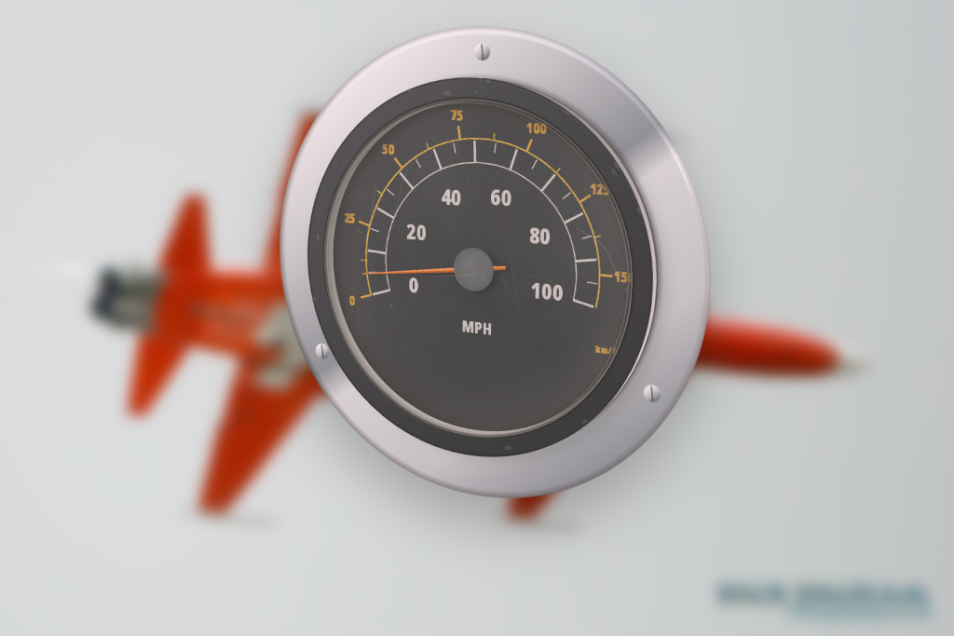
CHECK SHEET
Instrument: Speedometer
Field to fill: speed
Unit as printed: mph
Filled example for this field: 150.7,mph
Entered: 5,mph
